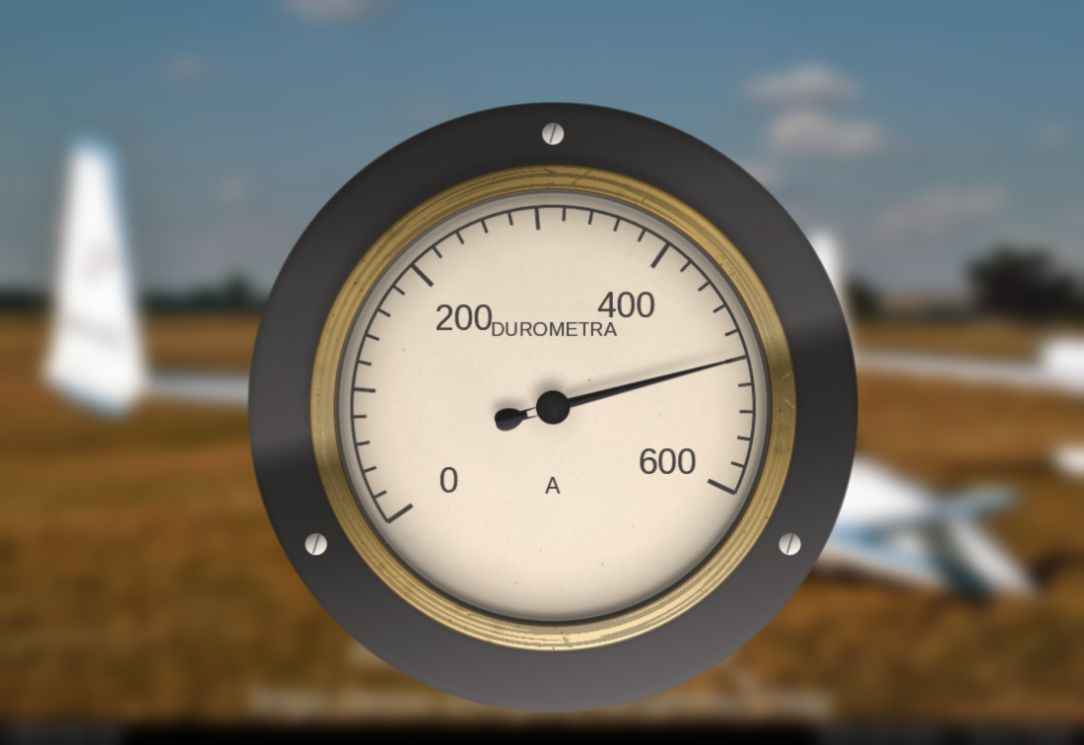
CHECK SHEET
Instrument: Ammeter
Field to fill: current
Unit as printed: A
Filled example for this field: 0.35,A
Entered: 500,A
